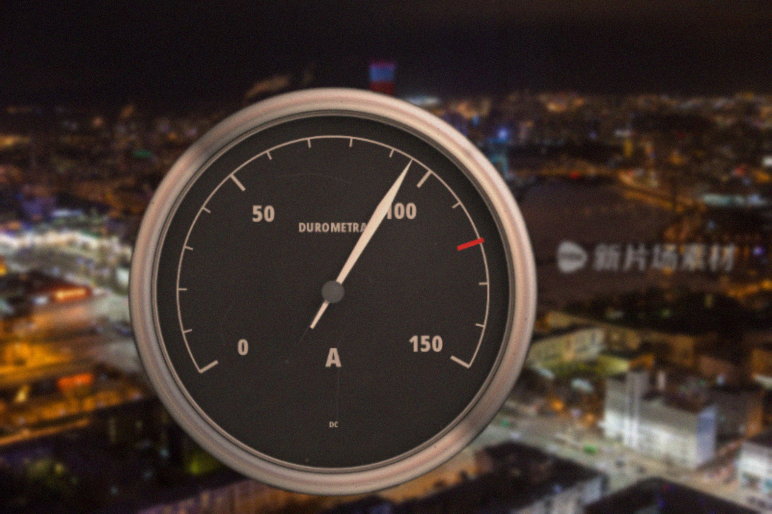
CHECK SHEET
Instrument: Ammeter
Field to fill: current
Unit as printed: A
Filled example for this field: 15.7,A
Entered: 95,A
